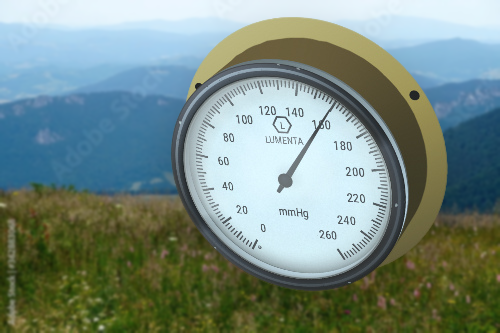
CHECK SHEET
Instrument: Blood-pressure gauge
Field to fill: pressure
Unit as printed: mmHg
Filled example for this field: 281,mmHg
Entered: 160,mmHg
